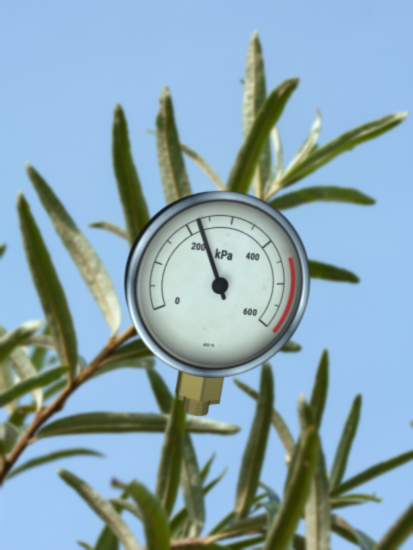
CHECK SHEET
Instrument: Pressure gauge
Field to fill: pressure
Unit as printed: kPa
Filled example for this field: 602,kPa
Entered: 225,kPa
